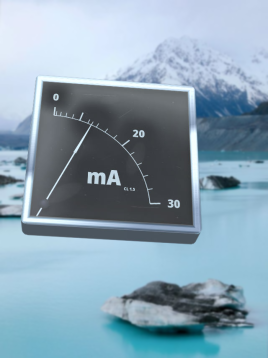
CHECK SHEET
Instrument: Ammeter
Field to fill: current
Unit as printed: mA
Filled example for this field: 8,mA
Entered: 13,mA
